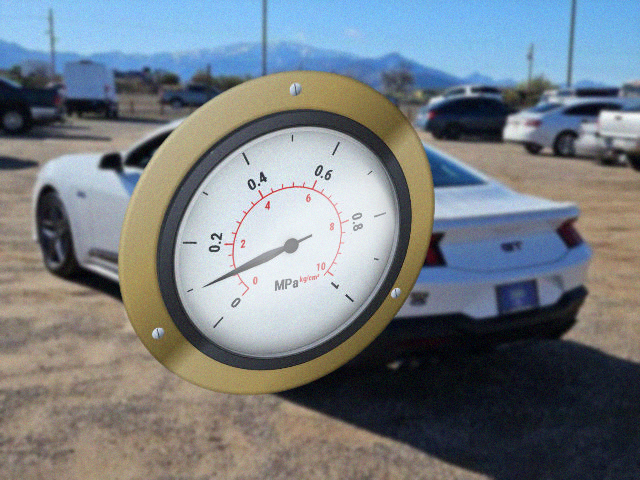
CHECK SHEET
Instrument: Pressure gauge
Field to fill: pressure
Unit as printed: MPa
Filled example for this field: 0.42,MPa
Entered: 0.1,MPa
